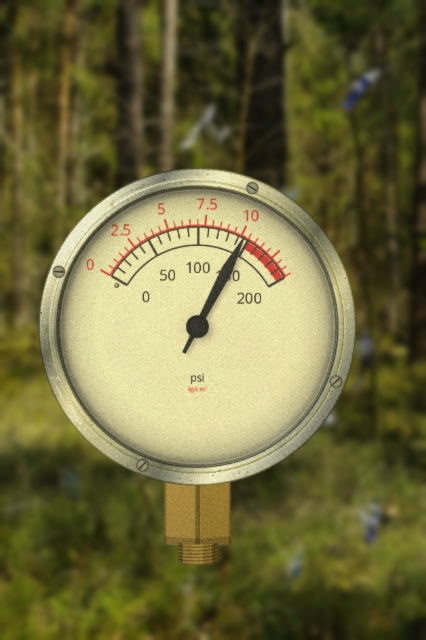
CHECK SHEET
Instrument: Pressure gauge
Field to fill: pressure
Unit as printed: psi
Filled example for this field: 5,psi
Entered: 145,psi
